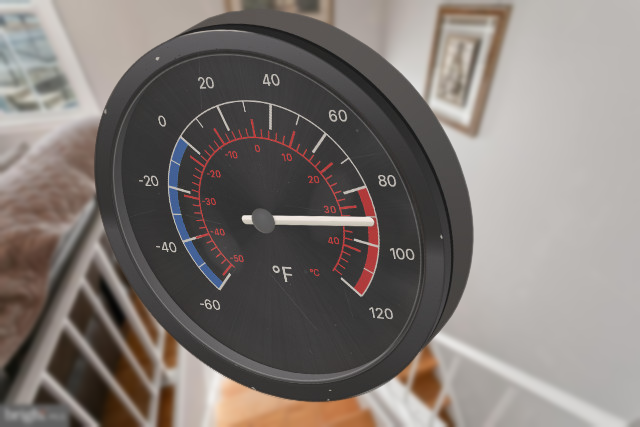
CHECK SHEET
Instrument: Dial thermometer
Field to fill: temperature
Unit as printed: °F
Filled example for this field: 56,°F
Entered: 90,°F
